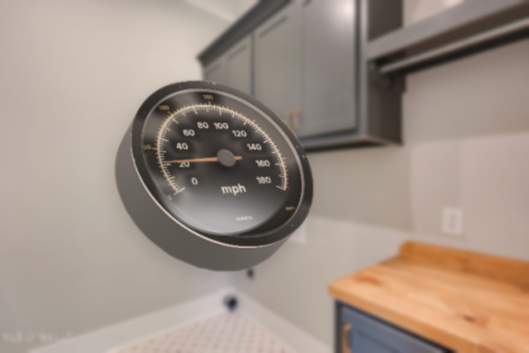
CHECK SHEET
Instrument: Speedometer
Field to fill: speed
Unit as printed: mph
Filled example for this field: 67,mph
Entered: 20,mph
